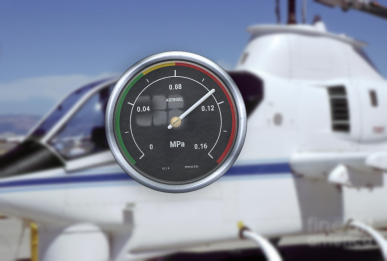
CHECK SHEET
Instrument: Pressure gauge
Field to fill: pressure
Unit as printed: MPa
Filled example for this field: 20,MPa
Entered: 0.11,MPa
